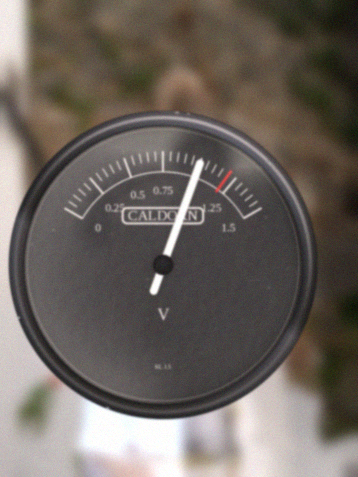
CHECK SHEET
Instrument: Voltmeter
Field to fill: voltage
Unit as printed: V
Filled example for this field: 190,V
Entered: 1,V
